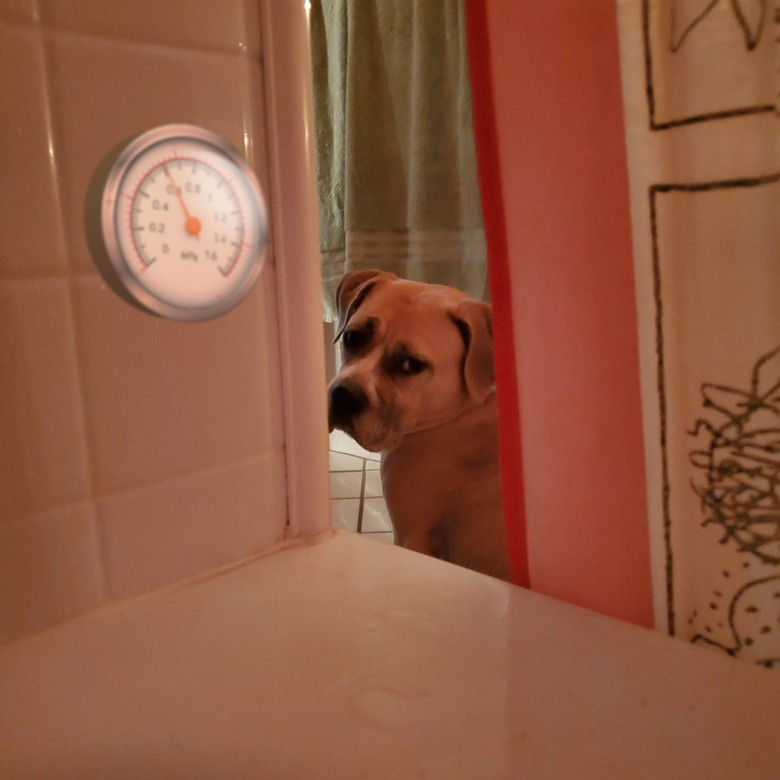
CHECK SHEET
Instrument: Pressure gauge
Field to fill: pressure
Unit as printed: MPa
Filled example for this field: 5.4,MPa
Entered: 0.6,MPa
